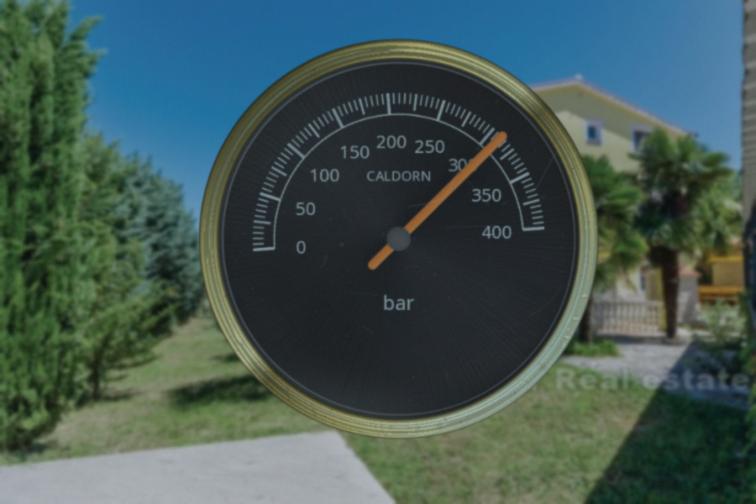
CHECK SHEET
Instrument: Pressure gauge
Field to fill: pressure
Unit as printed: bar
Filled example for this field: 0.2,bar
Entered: 310,bar
